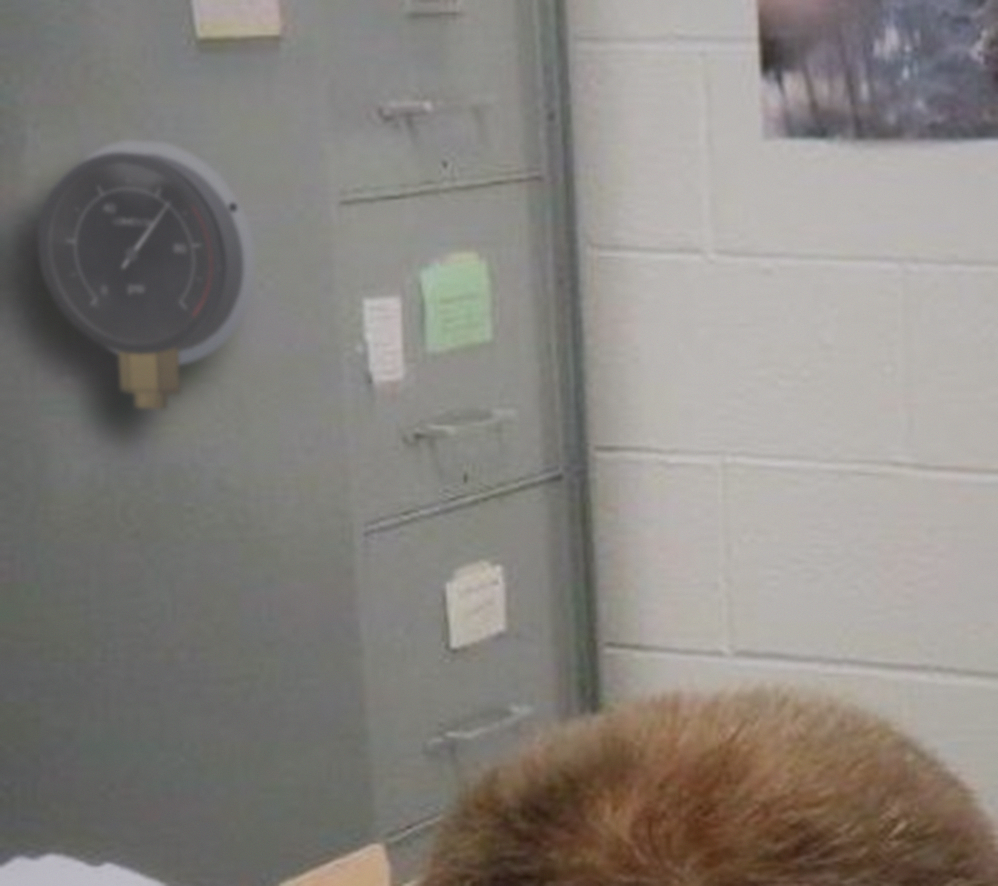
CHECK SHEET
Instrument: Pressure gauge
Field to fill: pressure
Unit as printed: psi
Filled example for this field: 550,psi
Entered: 65,psi
